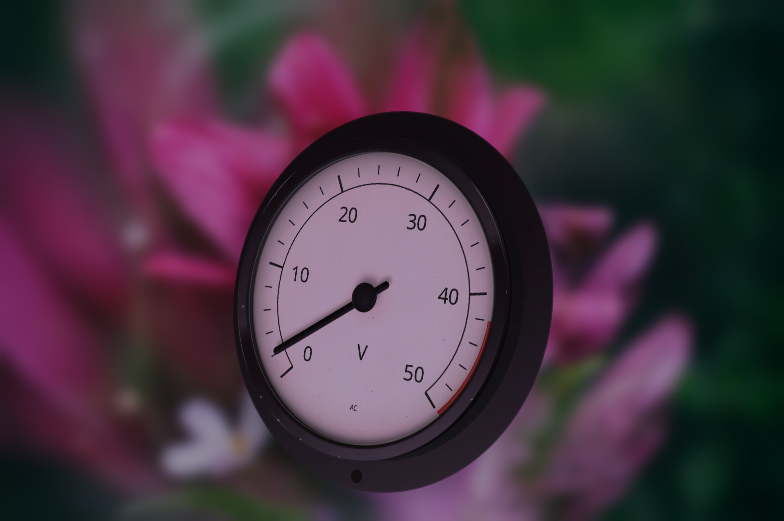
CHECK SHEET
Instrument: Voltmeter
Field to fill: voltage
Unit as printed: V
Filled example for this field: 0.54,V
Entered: 2,V
